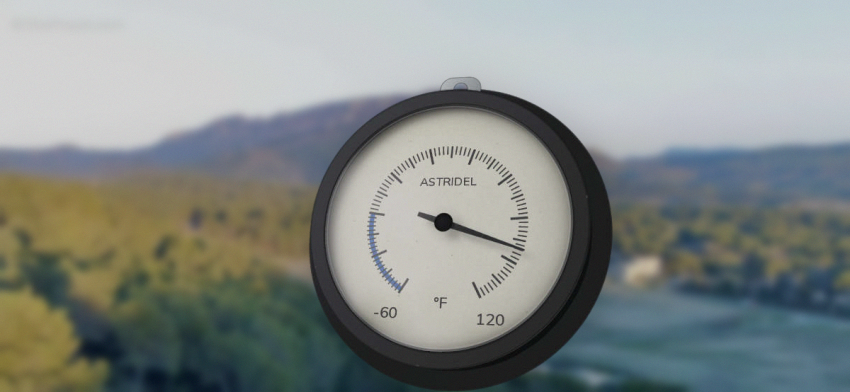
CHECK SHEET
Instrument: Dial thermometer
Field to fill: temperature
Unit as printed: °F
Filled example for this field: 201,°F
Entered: 94,°F
